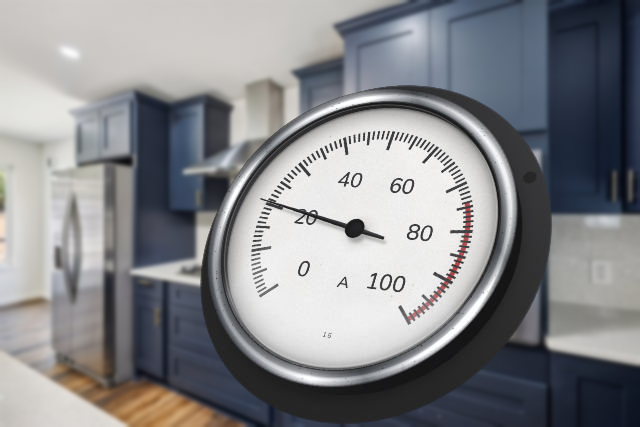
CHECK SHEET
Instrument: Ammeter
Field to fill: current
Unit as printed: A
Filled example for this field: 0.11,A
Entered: 20,A
